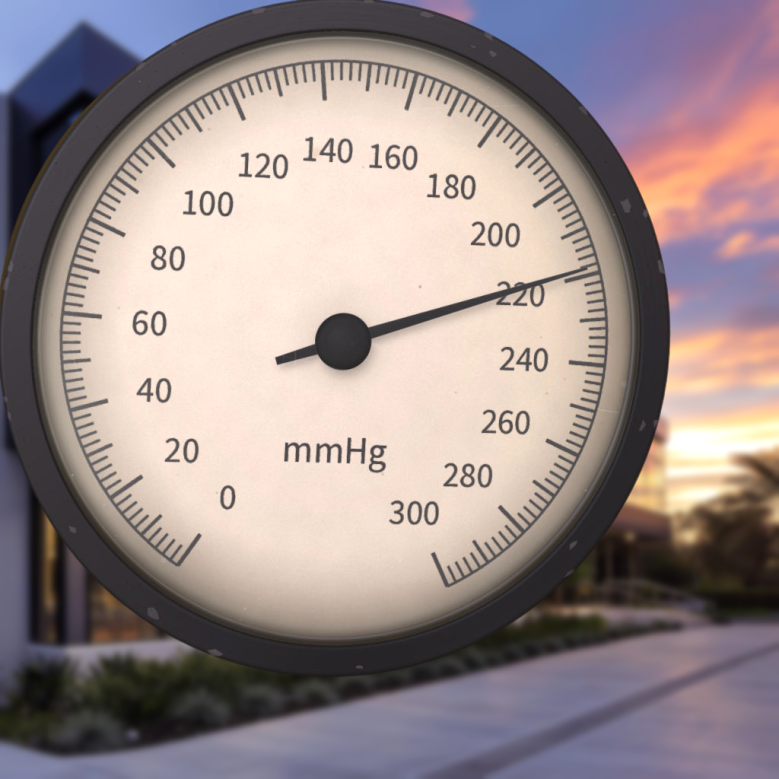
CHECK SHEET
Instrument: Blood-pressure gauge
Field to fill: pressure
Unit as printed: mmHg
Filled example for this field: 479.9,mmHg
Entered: 218,mmHg
